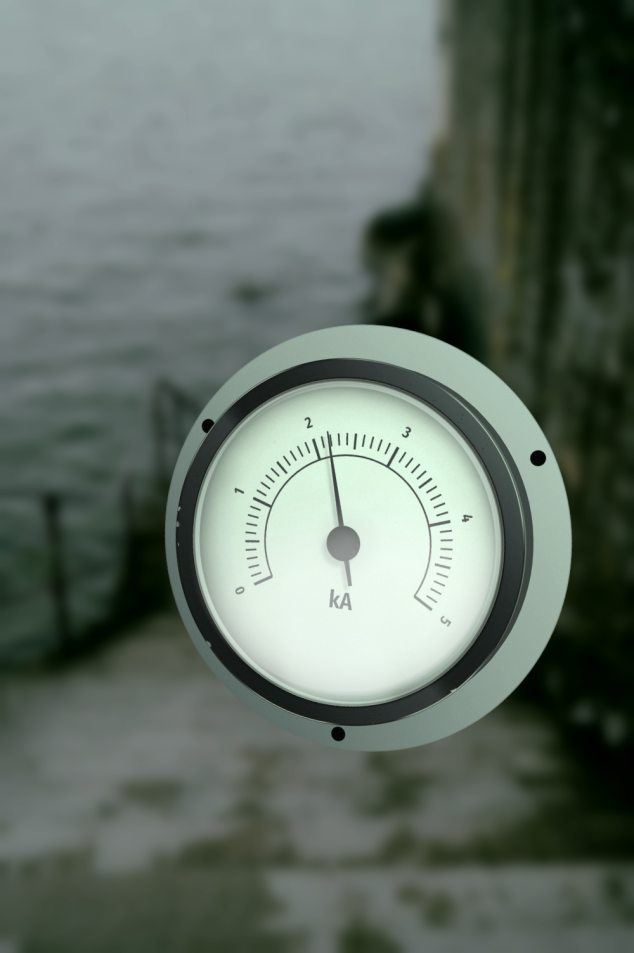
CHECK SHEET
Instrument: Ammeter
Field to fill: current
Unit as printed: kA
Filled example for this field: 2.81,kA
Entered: 2.2,kA
